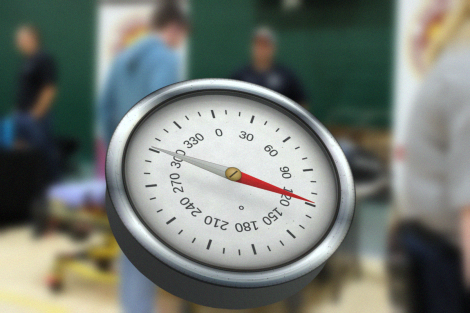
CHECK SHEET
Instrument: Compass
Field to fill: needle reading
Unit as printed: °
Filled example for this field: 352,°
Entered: 120,°
